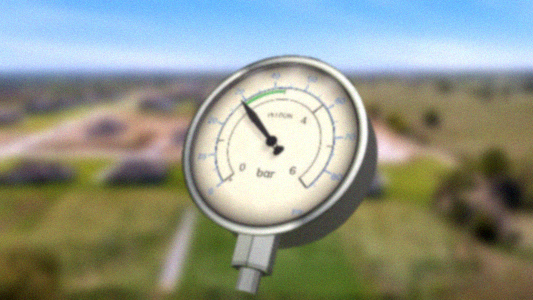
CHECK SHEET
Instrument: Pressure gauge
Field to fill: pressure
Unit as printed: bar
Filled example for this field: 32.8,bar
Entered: 2,bar
